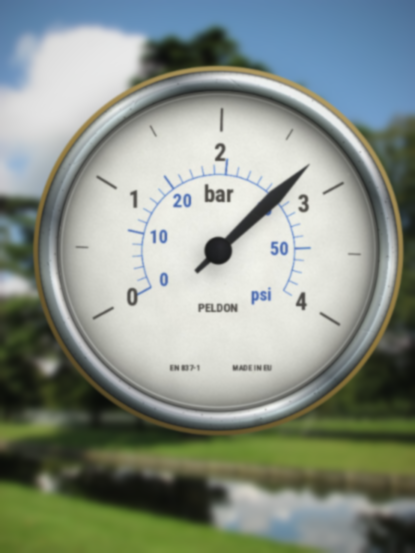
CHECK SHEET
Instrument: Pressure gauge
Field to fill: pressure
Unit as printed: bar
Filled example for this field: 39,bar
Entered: 2.75,bar
